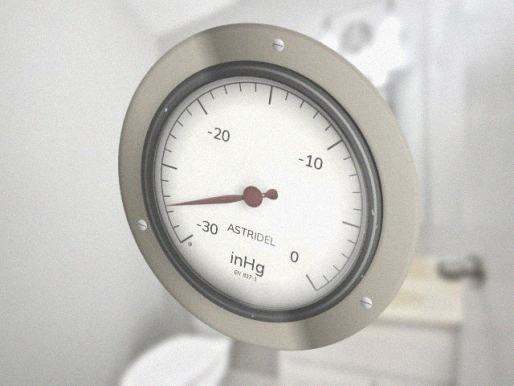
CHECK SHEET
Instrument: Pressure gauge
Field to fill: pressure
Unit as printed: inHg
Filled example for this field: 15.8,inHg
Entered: -27.5,inHg
